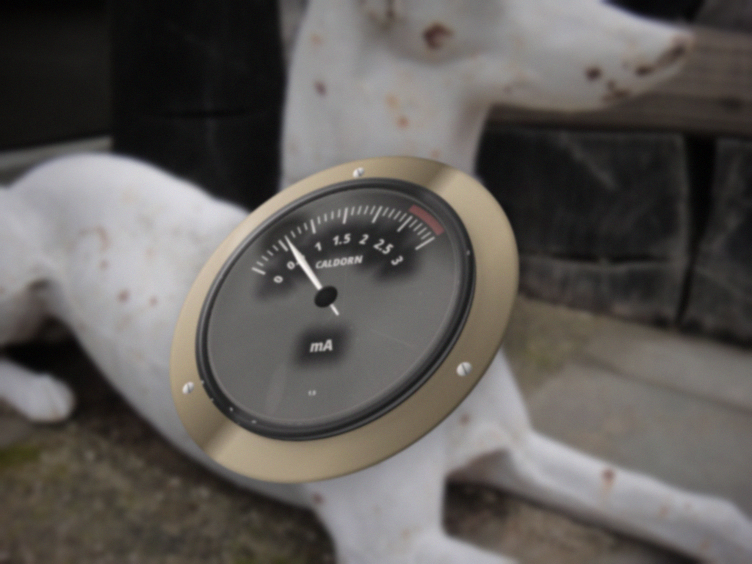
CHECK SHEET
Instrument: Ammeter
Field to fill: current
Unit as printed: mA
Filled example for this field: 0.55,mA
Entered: 0.6,mA
